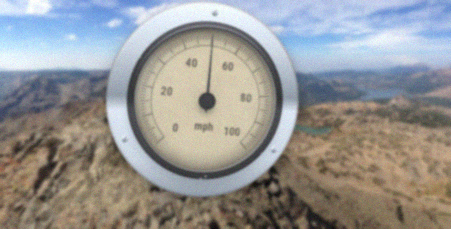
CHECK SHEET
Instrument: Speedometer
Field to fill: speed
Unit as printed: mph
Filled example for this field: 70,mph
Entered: 50,mph
